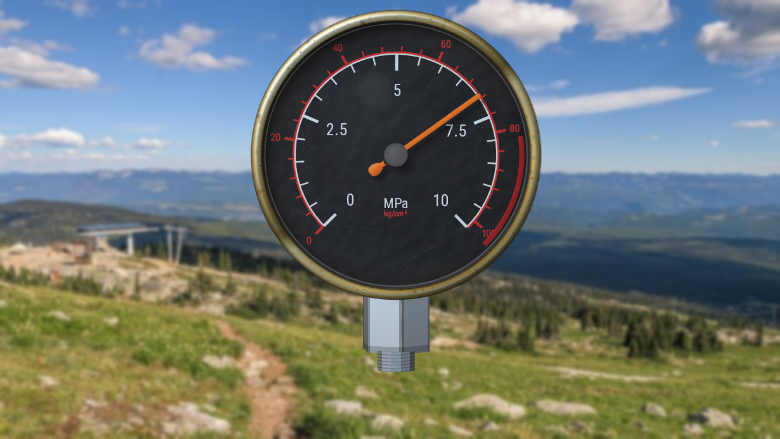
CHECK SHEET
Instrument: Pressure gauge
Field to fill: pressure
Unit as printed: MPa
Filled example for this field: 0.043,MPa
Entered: 7,MPa
